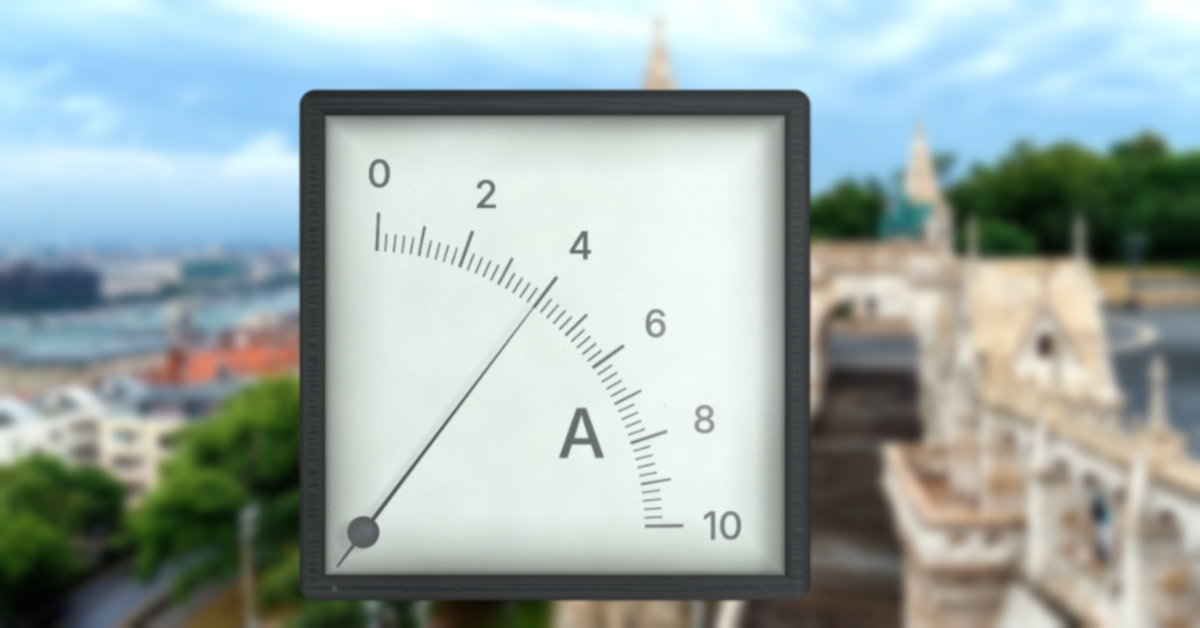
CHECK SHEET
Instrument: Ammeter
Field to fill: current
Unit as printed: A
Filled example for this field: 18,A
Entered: 4,A
